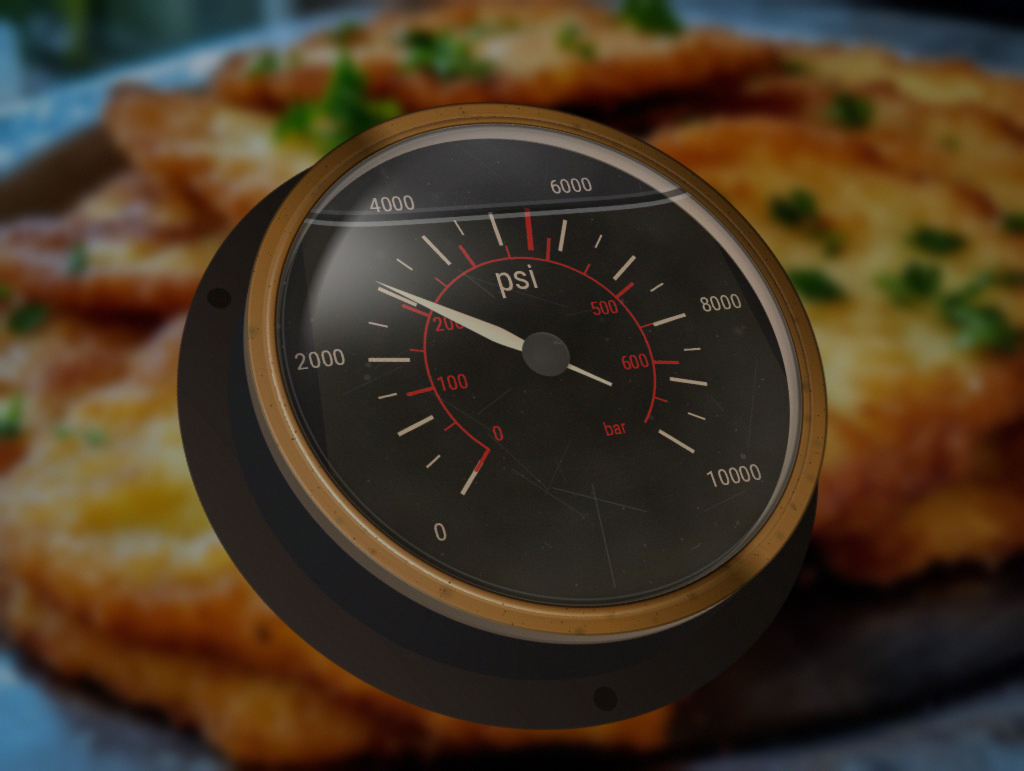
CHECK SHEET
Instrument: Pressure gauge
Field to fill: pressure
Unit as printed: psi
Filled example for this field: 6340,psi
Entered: 3000,psi
